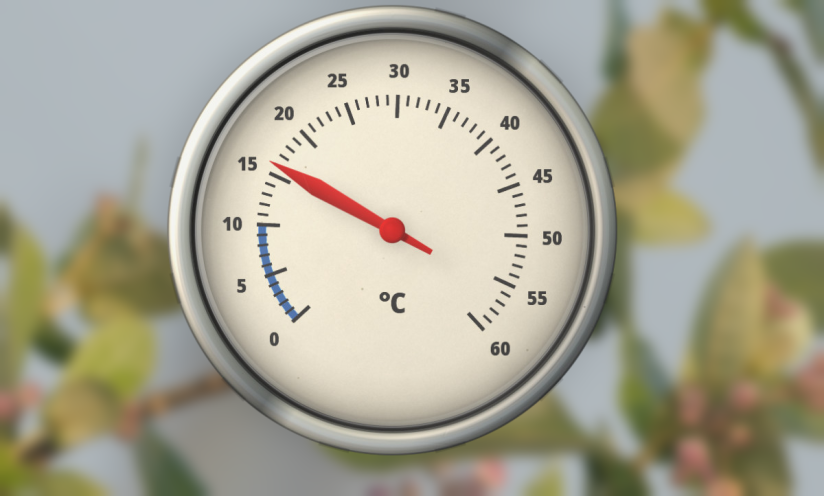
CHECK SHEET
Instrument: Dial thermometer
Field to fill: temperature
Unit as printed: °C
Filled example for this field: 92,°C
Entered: 16,°C
